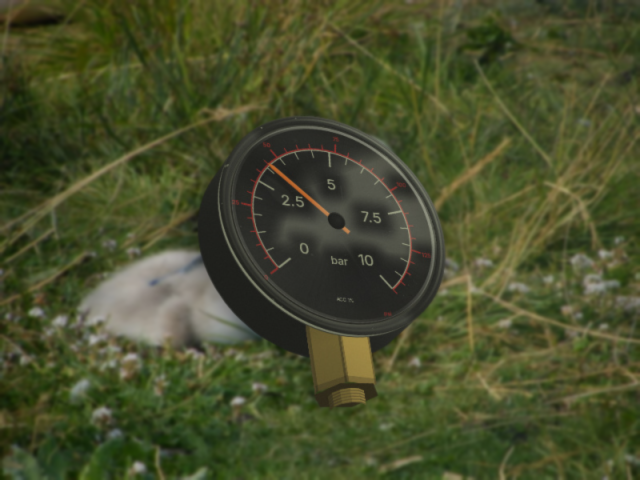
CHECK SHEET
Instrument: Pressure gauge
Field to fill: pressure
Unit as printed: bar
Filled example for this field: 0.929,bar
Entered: 3,bar
